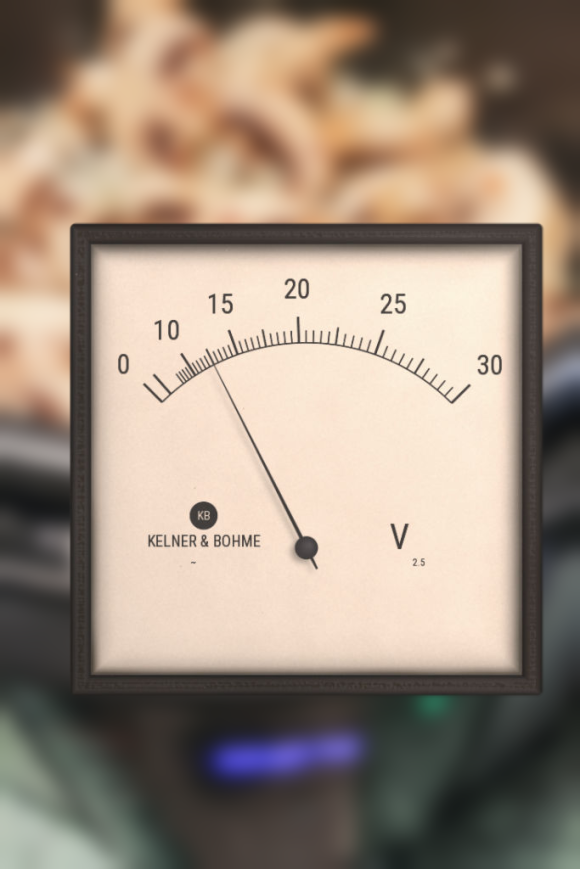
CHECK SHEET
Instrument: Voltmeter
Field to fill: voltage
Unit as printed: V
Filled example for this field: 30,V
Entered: 12.5,V
